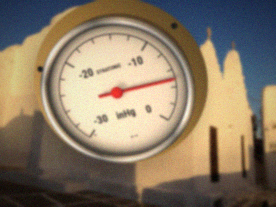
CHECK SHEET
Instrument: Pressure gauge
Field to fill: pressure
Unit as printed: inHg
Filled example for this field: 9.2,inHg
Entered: -5,inHg
